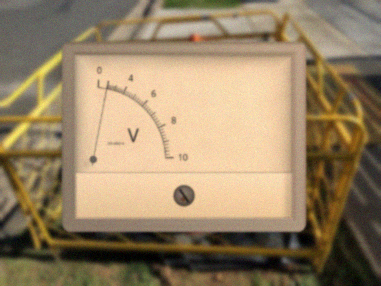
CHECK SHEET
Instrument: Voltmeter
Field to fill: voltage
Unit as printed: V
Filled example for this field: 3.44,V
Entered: 2,V
